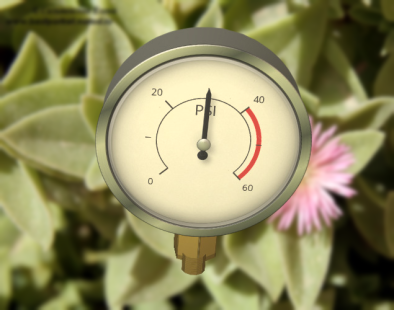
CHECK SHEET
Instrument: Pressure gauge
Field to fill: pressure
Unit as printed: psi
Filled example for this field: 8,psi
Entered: 30,psi
